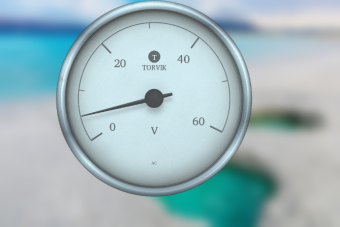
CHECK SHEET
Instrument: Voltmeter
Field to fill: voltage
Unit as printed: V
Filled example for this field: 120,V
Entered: 5,V
